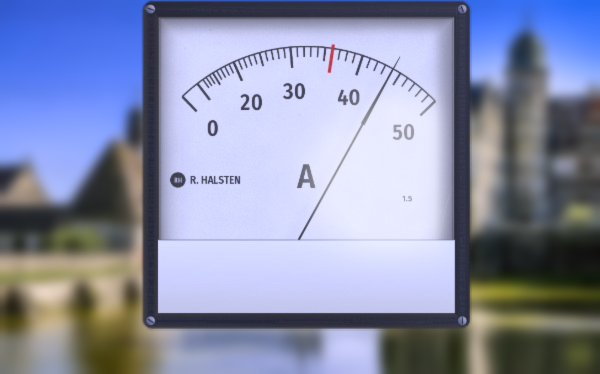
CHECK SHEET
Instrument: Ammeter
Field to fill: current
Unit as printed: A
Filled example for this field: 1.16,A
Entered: 44,A
